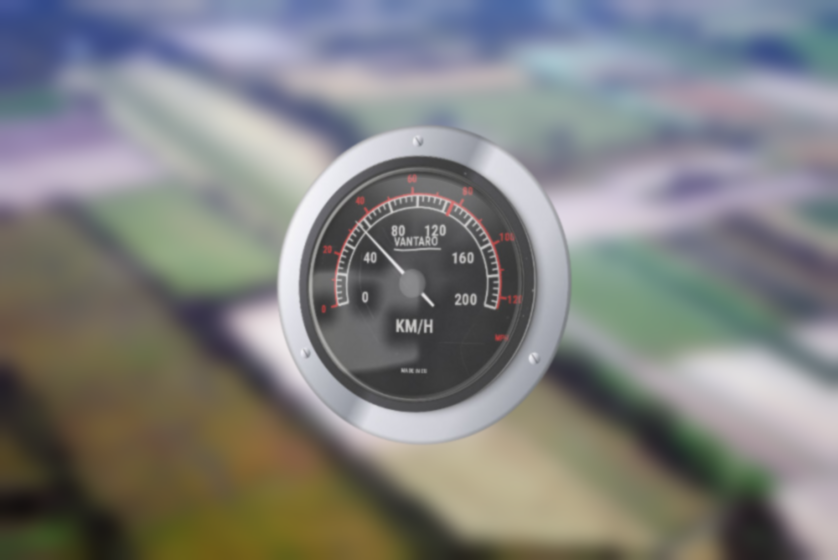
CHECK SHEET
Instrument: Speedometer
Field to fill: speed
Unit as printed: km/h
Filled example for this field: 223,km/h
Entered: 56,km/h
